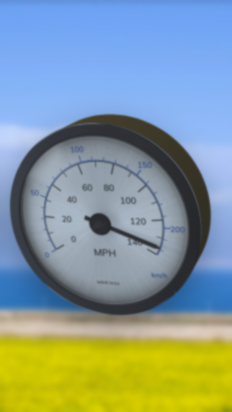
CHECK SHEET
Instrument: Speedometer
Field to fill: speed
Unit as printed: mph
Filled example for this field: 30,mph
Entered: 135,mph
